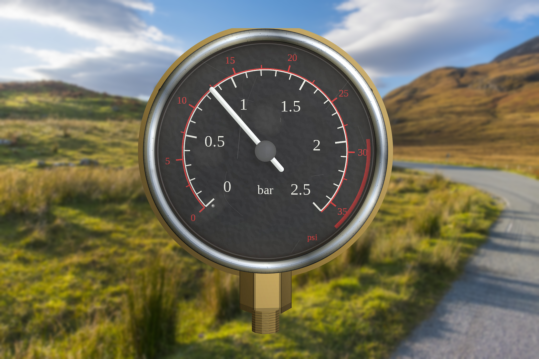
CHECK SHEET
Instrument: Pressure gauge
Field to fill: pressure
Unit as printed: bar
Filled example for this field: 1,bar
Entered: 0.85,bar
